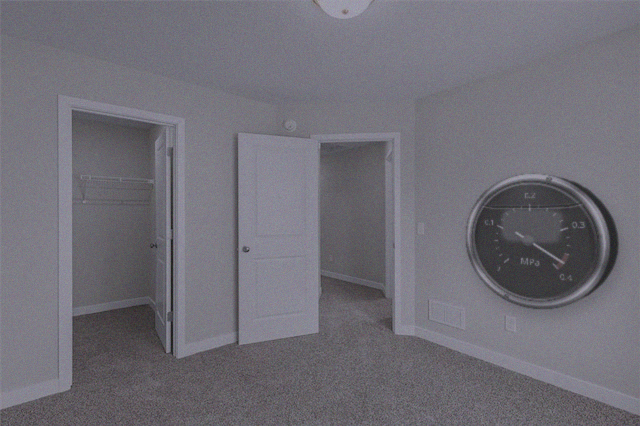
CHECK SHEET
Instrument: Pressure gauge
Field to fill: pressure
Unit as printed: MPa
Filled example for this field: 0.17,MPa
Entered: 0.38,MPa
